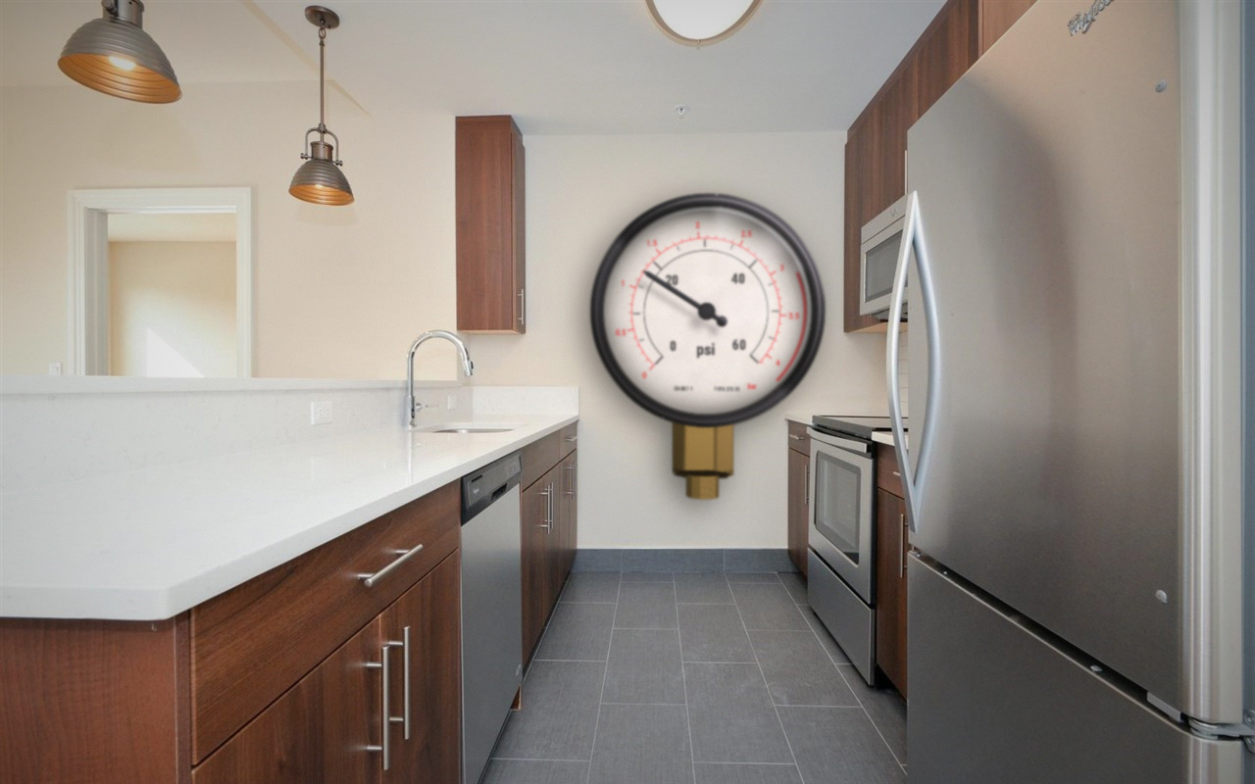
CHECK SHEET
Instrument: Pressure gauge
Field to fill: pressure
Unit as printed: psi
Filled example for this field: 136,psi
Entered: 17.5,psi
